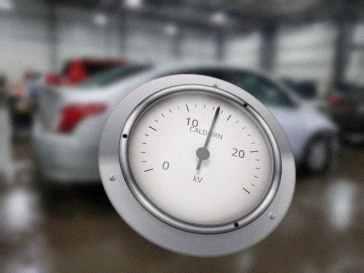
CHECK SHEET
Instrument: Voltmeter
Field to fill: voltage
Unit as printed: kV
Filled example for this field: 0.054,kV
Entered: 13.5,kV
